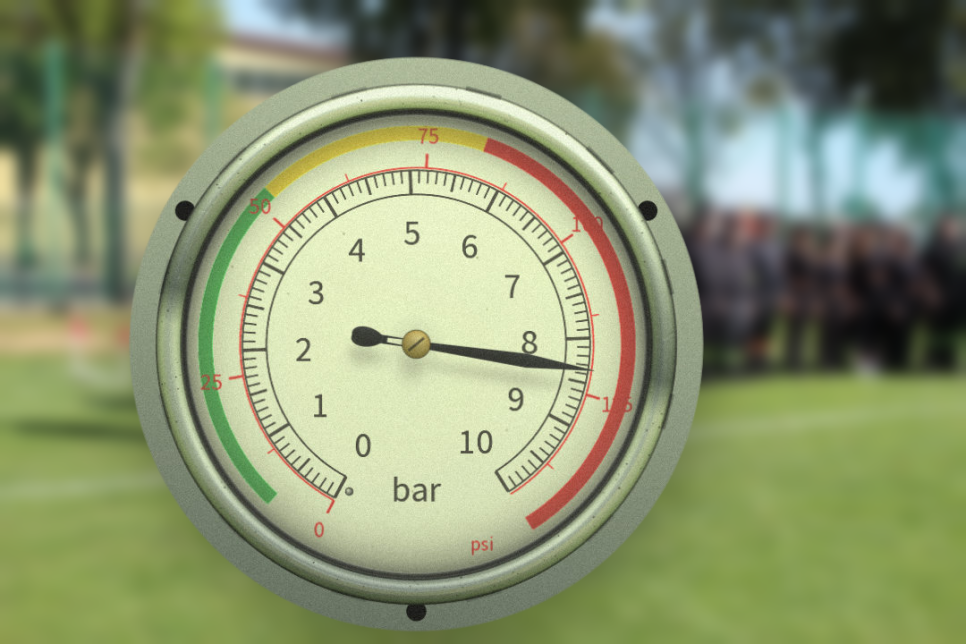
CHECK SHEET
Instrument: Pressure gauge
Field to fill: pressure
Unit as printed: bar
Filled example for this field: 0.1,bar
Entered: 8.35,bar
